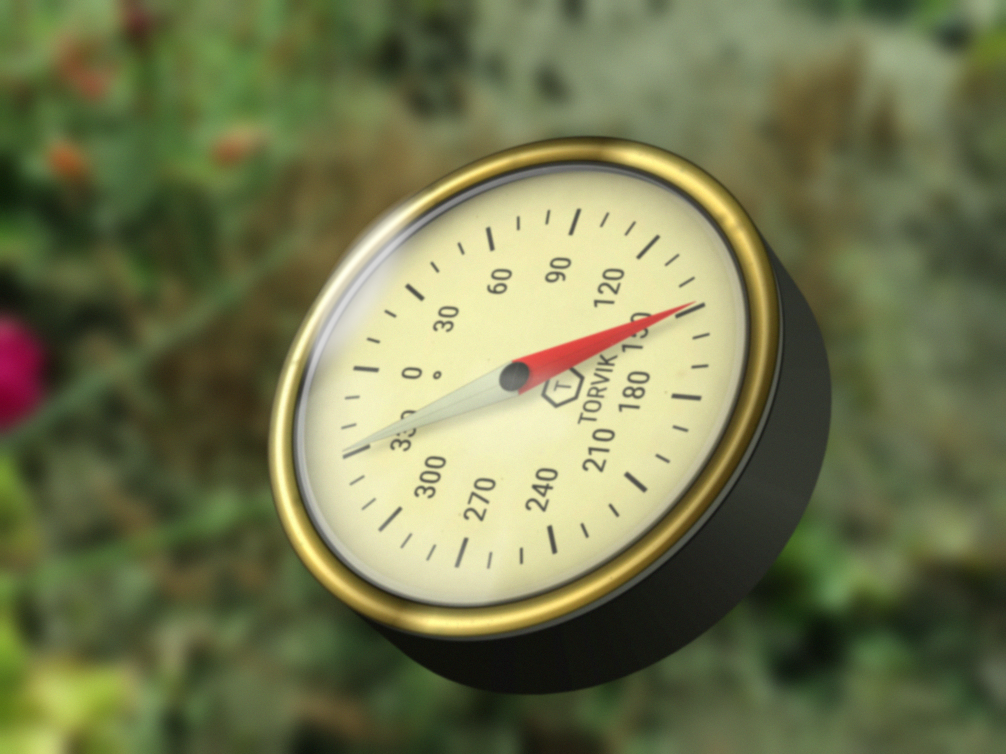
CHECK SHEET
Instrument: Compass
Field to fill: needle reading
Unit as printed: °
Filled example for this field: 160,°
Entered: 150,°
